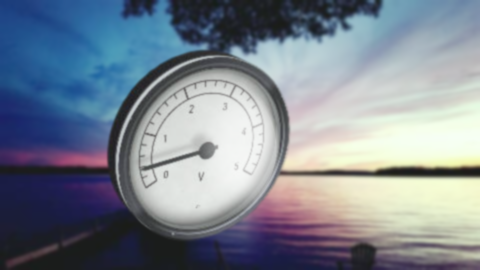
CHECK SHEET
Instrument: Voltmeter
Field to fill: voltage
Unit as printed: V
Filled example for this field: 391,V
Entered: 0.4,V
